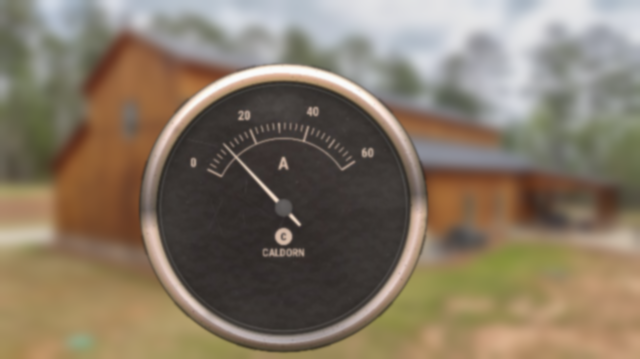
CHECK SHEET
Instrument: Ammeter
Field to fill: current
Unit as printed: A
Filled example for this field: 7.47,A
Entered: 10,A
